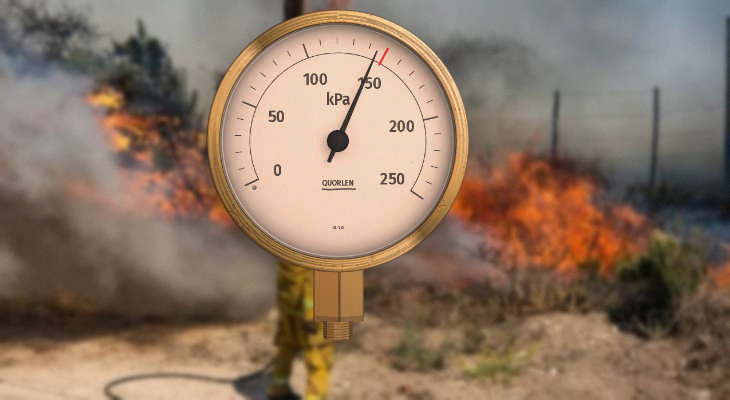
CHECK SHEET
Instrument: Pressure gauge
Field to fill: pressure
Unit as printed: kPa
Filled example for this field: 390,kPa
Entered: 145,kPa
